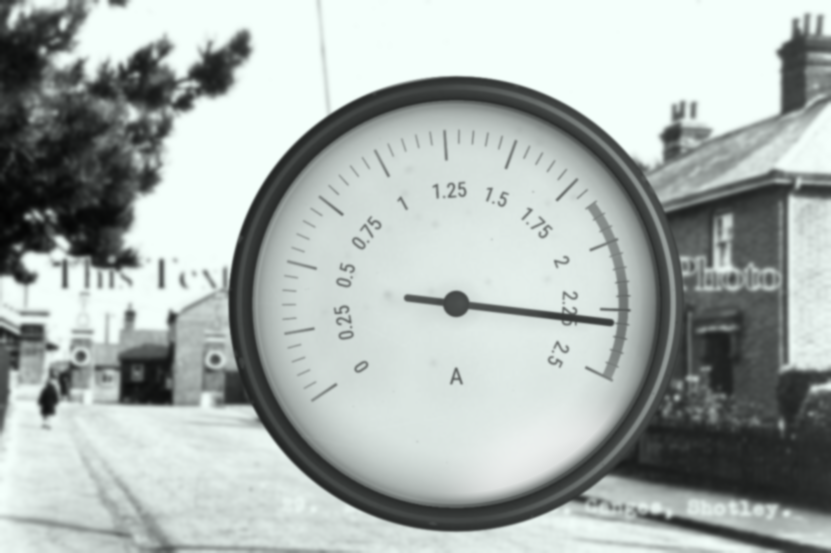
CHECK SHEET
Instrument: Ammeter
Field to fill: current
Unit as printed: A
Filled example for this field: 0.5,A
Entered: 2.3,A
